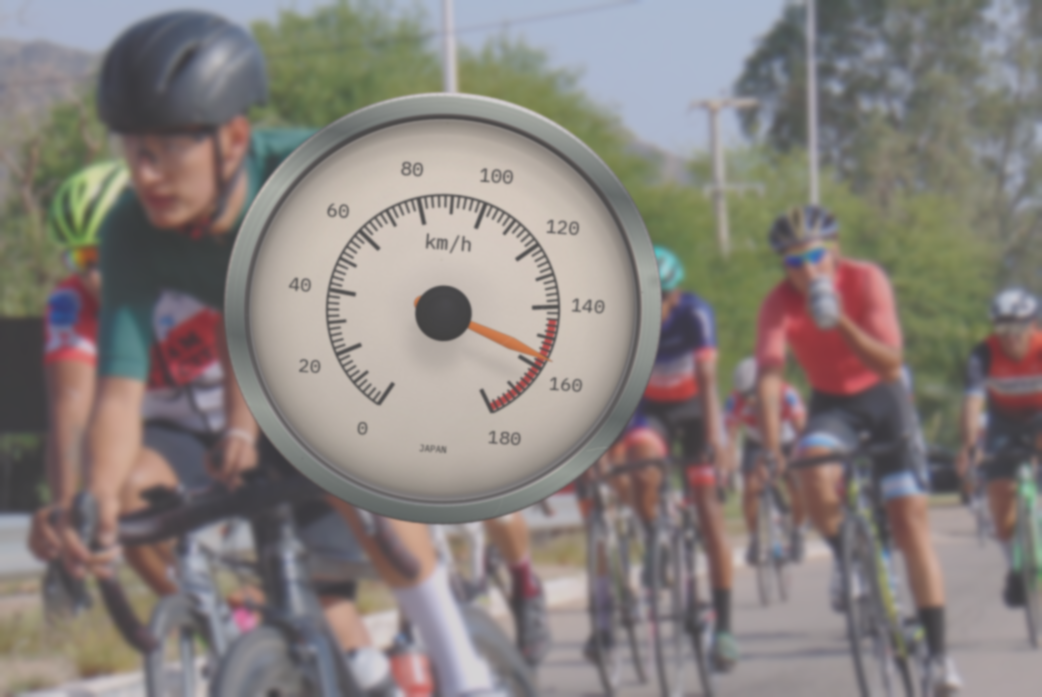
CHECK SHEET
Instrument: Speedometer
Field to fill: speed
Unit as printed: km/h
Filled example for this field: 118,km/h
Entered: 156,km/h
